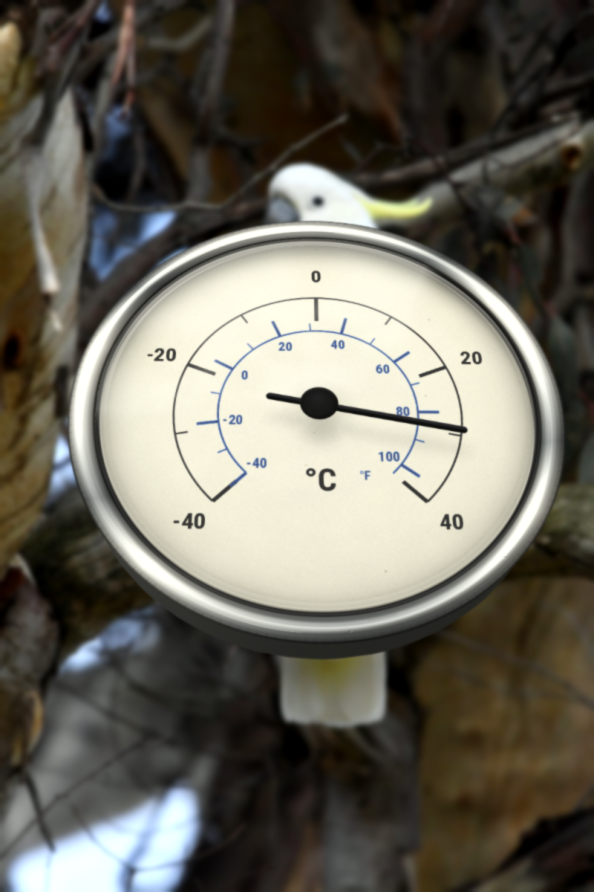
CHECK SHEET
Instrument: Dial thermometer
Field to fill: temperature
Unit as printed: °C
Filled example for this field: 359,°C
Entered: 30,°C
